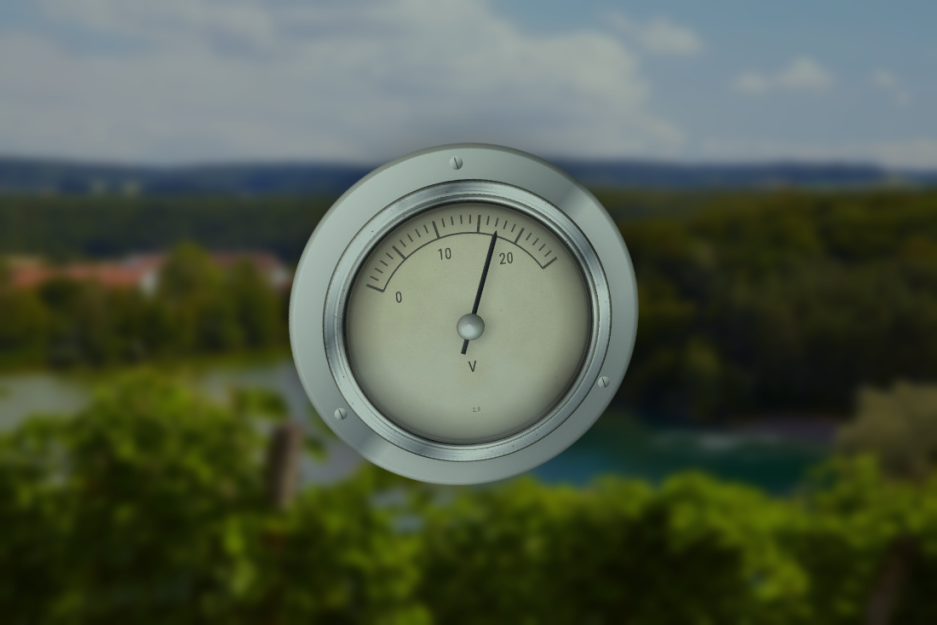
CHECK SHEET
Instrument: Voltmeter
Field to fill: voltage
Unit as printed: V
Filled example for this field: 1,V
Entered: 17,V
